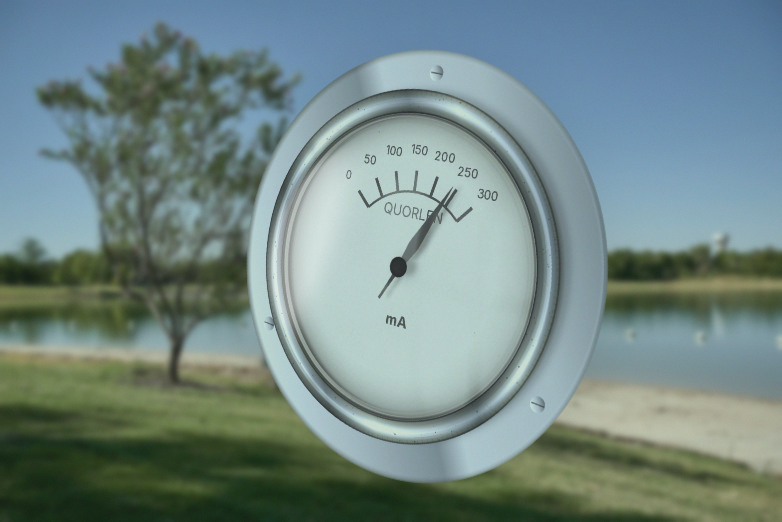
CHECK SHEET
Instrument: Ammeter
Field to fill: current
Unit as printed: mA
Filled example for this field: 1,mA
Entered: 250,mA
